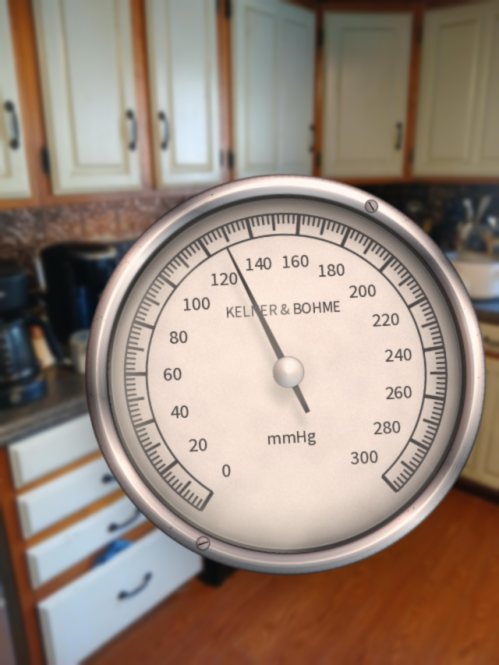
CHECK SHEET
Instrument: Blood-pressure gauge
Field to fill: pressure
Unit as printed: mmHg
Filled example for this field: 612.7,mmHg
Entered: 128,mmHg
